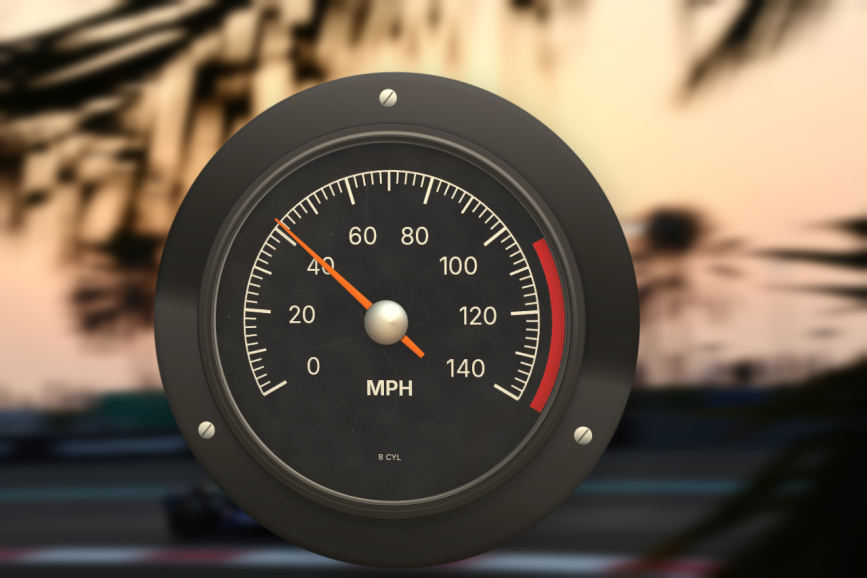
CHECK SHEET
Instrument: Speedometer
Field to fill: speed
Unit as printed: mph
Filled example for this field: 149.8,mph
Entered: 42,mph
